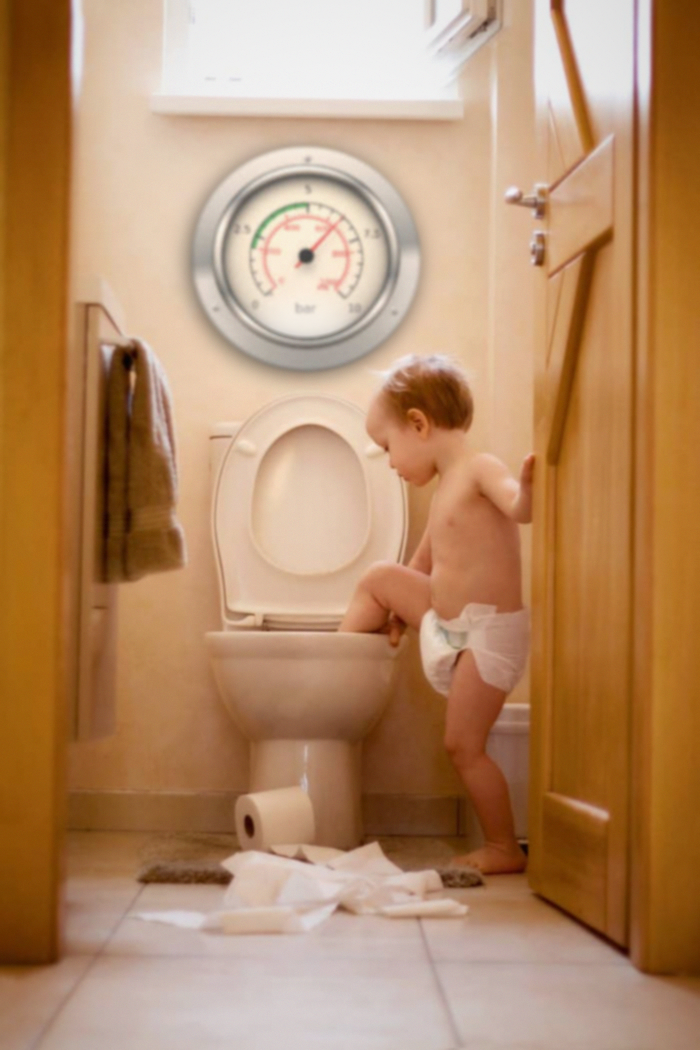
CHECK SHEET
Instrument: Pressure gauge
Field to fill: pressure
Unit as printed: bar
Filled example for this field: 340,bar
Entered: 6.5,bar
